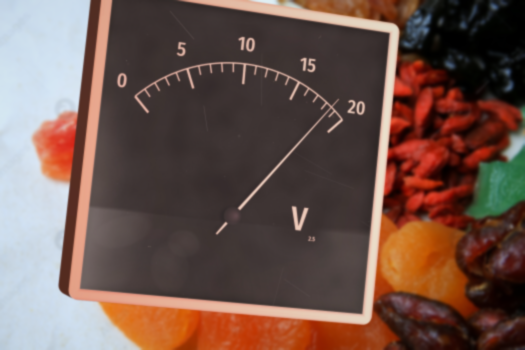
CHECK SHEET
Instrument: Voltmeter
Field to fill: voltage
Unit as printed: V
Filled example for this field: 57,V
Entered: 18.5,V
